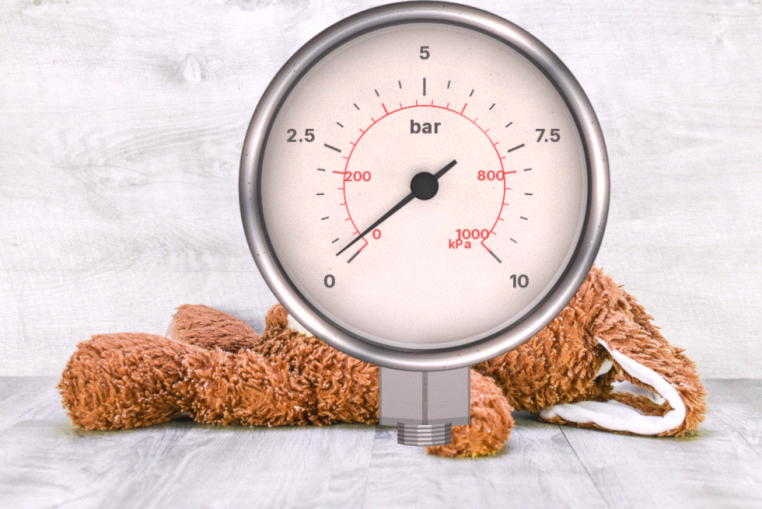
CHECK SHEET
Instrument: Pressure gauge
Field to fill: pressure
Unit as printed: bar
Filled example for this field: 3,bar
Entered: 0.25,bar
